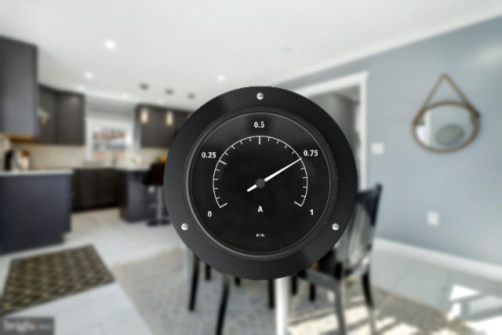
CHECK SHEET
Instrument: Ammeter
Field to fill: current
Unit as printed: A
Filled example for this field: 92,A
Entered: 0.75,A
